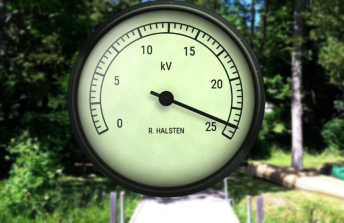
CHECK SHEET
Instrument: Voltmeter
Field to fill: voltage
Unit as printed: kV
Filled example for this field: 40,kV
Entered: 24,kV
